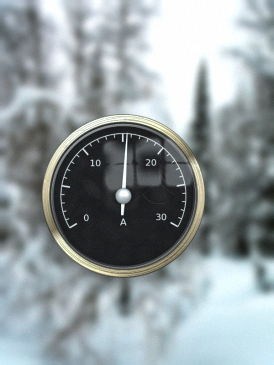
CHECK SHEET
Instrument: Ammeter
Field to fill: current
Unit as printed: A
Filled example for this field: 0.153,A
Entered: 15.5,A
